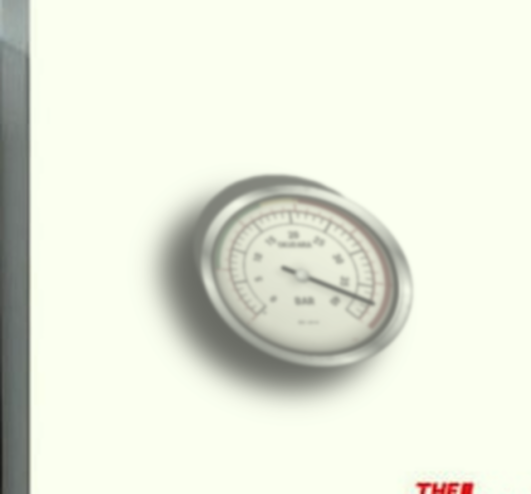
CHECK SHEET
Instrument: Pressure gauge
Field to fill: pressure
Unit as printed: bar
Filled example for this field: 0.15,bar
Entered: 37,bar
